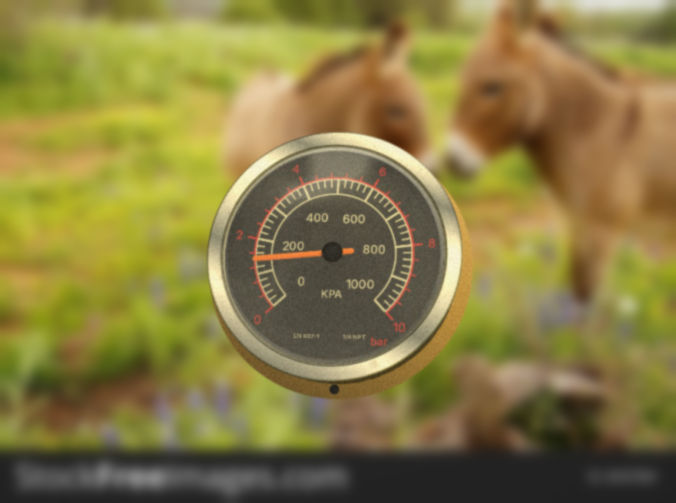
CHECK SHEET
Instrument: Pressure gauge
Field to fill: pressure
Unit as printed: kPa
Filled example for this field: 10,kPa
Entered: 140,kPa
